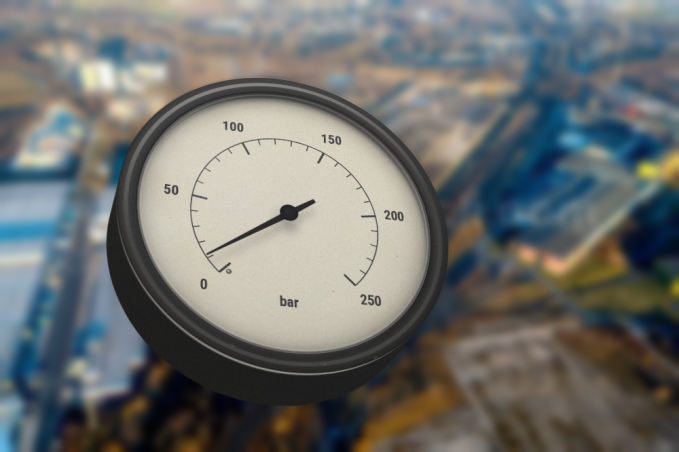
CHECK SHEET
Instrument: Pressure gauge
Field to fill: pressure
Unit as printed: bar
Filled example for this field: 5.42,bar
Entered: 10,bar
